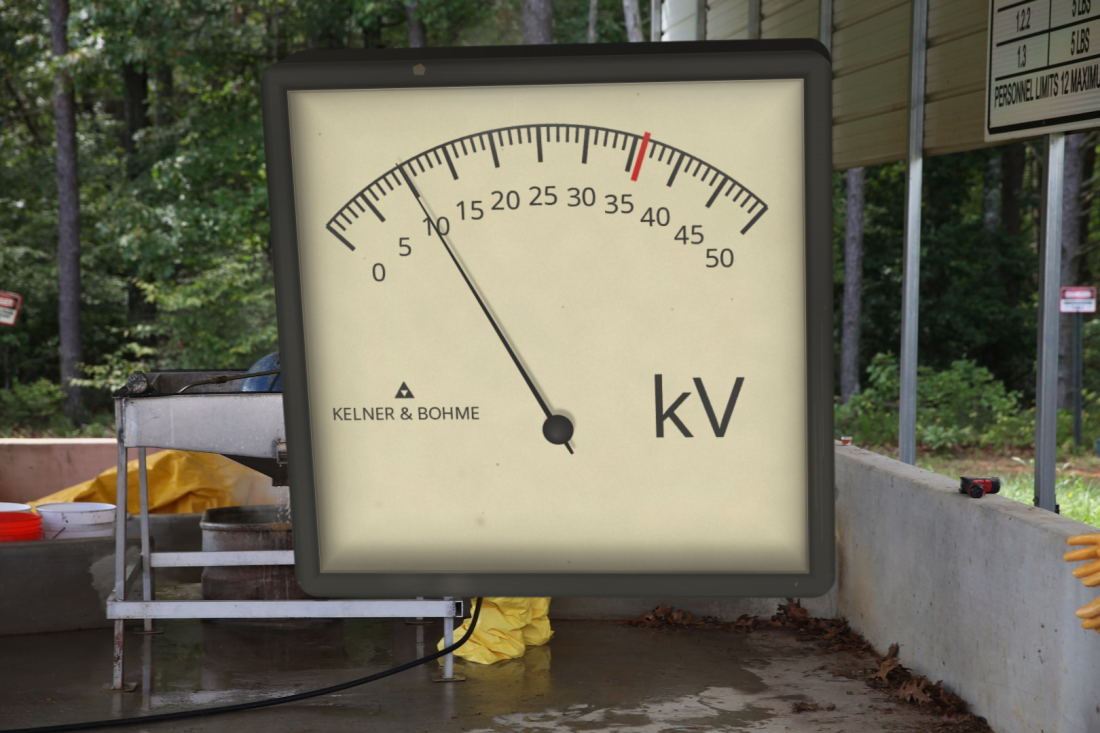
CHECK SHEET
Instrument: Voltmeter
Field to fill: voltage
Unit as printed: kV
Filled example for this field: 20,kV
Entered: 10,kV
